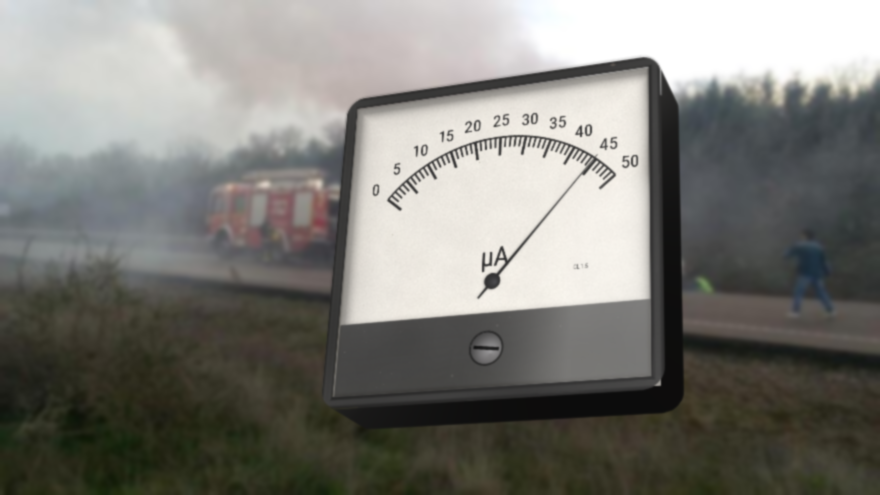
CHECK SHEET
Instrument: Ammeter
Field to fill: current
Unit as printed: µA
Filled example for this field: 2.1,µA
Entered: 45,µA
